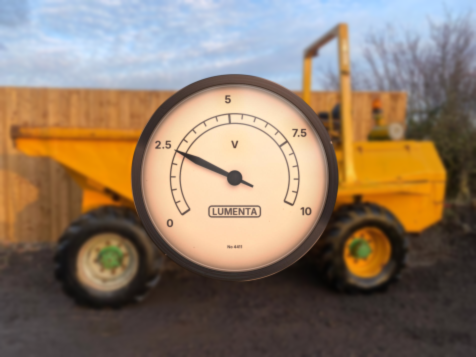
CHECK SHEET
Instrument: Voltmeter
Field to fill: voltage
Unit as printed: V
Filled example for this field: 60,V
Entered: 2.5,V
